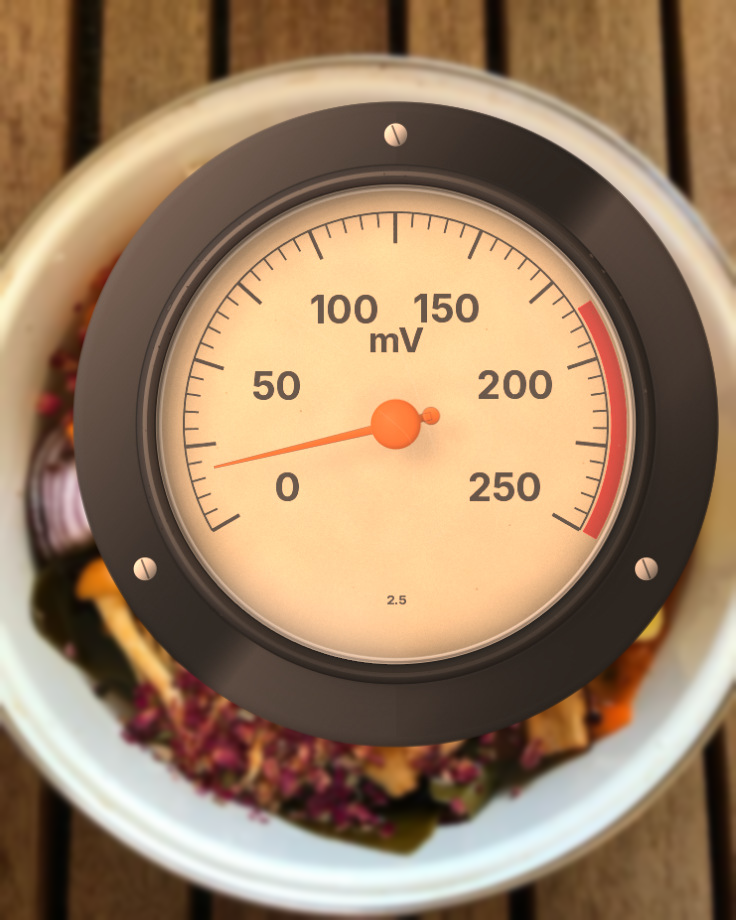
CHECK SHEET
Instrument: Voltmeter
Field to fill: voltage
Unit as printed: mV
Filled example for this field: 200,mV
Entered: 17.5,mV
